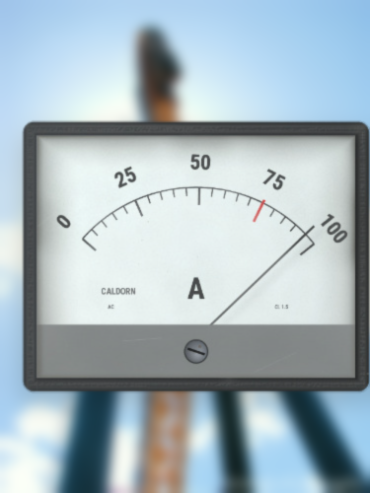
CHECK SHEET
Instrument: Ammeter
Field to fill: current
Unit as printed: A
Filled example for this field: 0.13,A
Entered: 95,A
